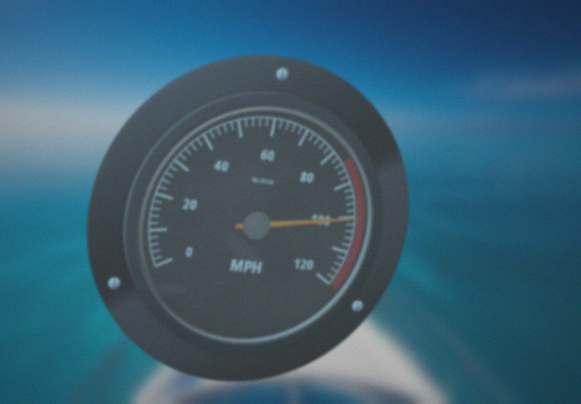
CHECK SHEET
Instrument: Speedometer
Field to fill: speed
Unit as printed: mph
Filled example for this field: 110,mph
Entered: 100,mph
